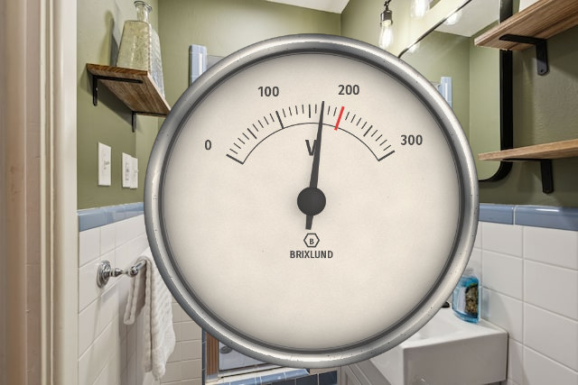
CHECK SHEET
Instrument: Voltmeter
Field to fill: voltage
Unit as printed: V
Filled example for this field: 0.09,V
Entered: 170,V
